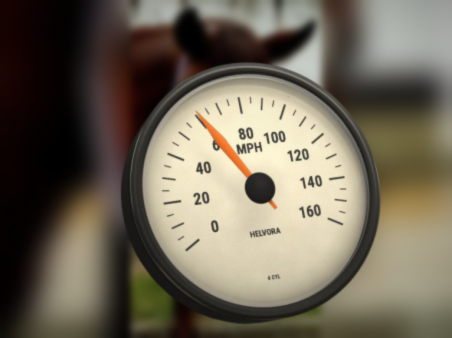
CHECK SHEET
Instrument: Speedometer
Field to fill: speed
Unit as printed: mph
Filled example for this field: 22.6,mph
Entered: 60,mph
